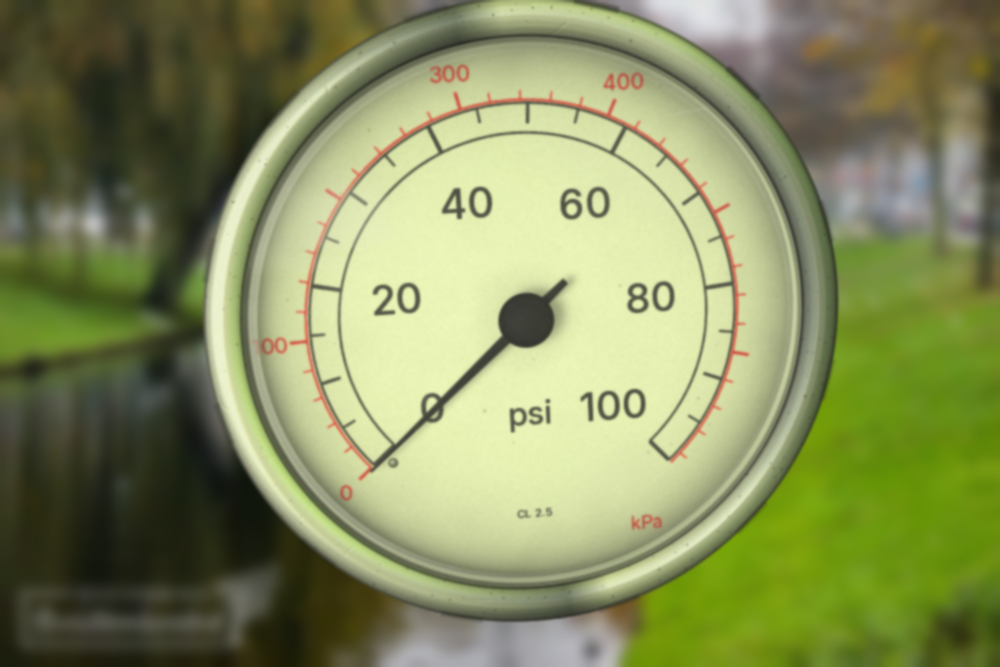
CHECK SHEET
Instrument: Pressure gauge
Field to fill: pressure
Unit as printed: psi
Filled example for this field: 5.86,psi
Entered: 0,psi
